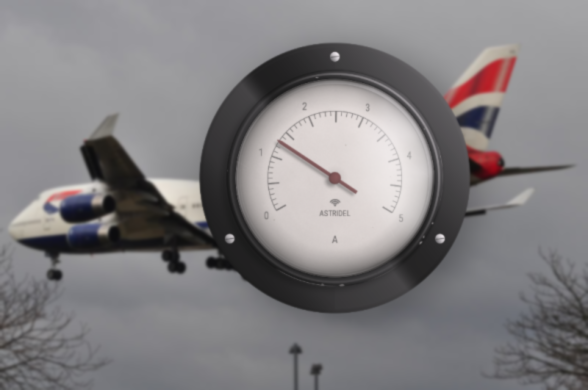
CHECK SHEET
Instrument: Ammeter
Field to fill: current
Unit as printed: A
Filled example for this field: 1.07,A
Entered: 1.3,A
